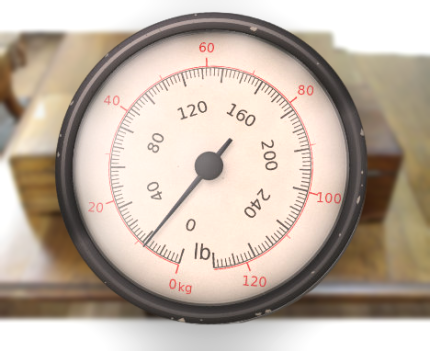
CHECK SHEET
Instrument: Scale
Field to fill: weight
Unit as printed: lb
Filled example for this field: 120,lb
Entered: 18,lb
